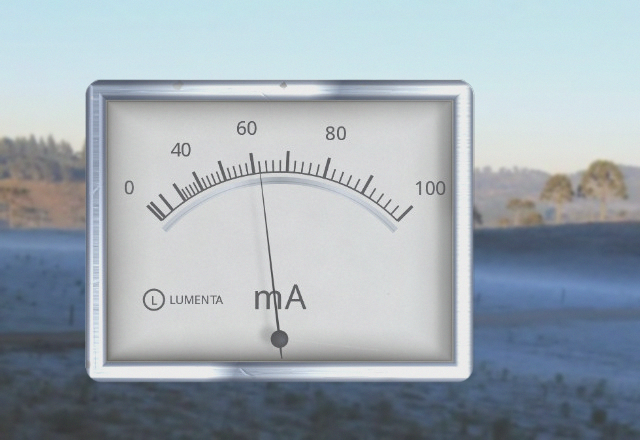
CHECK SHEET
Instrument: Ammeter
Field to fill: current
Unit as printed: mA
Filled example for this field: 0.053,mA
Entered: 62,mA
